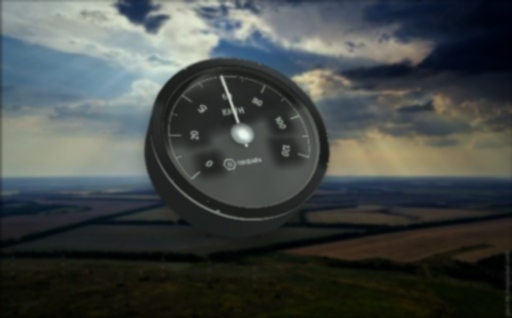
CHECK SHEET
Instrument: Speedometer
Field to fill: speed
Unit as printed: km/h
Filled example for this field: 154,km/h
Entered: 60,km/h
